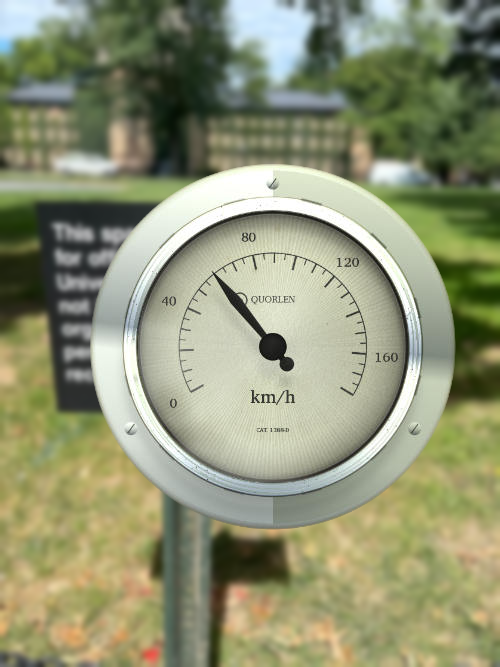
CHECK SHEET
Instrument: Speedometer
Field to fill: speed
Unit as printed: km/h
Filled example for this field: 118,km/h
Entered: 60,km/h
